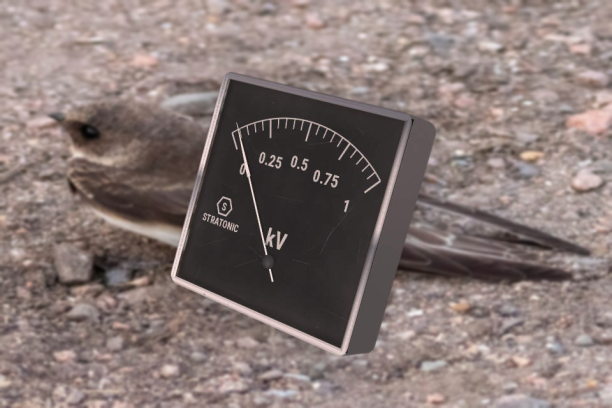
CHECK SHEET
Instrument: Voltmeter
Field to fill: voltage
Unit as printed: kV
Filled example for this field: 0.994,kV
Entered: 0.05,kV
